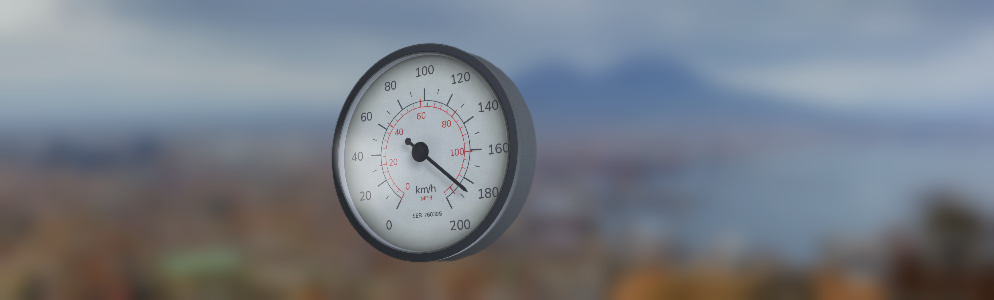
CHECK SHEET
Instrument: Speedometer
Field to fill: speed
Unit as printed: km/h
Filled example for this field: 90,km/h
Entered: 185,km/h
